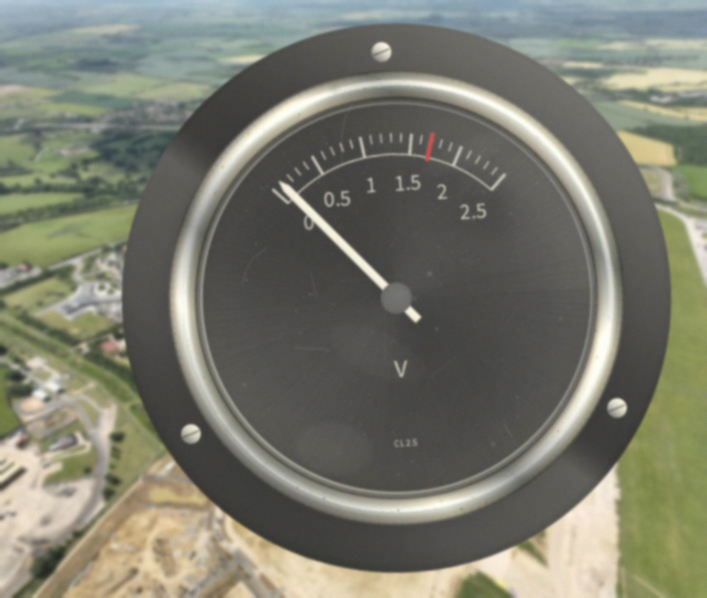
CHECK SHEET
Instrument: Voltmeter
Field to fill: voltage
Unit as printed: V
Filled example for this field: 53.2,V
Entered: 0.1,V
